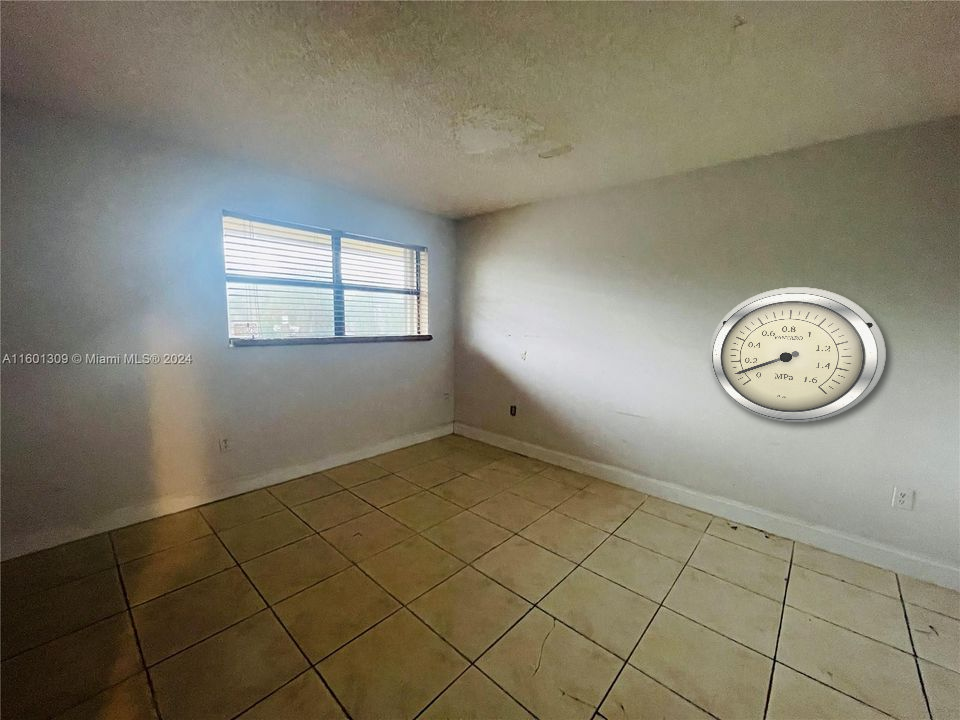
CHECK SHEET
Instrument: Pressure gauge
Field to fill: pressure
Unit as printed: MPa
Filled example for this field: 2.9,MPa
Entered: 0.1,MPa
